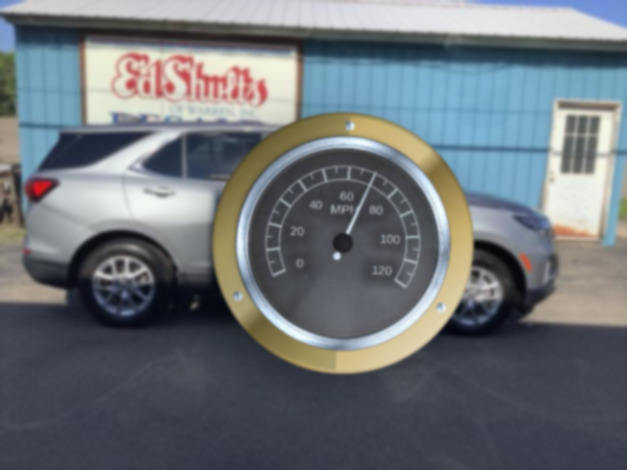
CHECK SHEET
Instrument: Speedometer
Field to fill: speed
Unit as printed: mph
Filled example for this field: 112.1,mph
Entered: 70,mph
